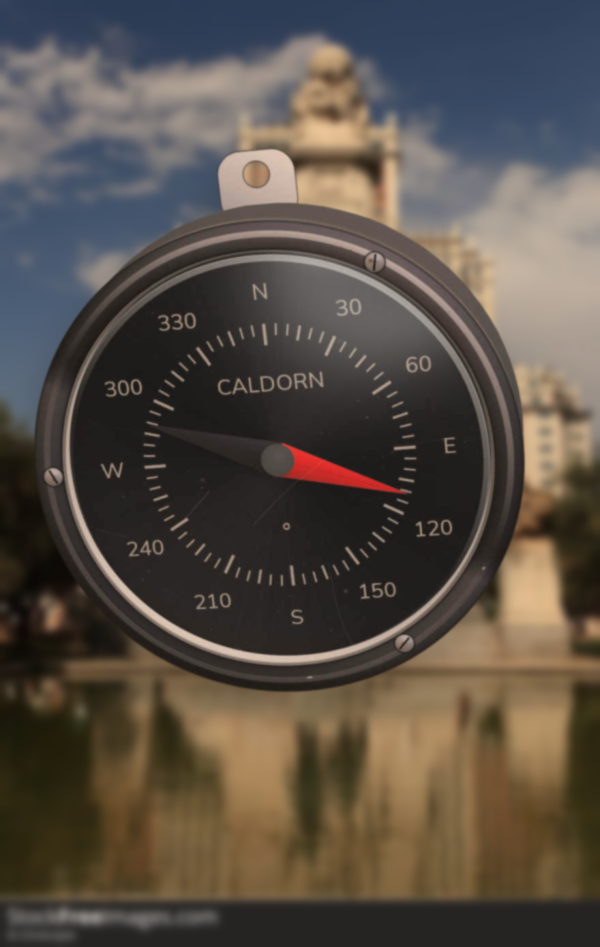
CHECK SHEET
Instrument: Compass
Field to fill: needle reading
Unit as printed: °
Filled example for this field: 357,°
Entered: 110,°
